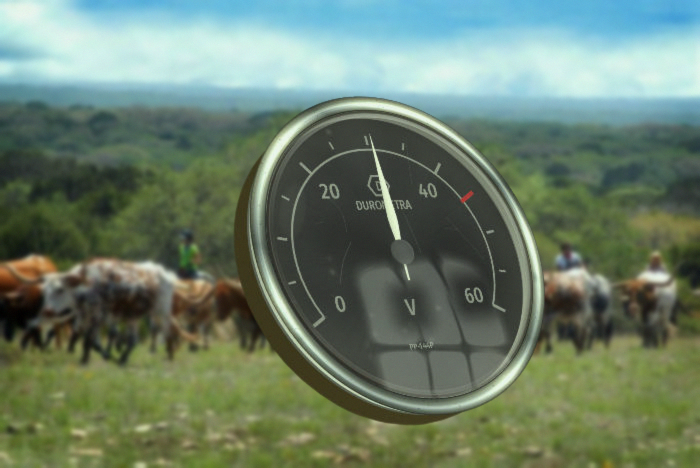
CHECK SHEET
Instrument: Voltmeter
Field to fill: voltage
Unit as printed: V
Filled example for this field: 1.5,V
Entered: 30,V
